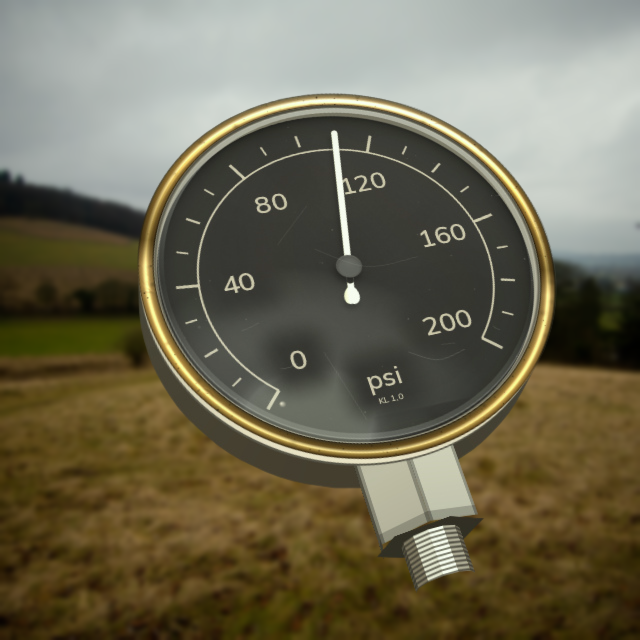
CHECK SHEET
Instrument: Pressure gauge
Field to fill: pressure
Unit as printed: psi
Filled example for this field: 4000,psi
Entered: 110,psi
